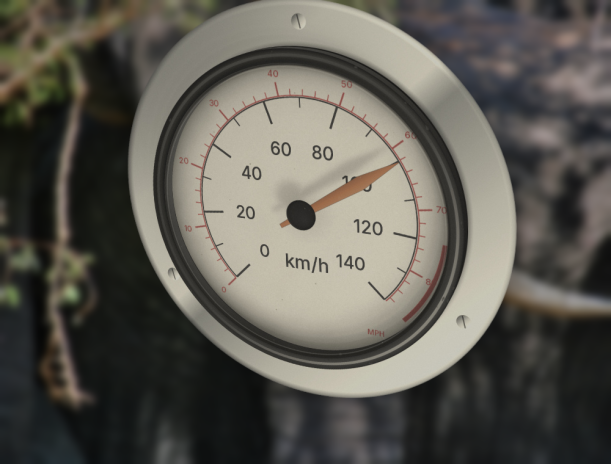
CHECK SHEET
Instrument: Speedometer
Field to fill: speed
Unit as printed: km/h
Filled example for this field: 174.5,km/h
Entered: 100,km/h
